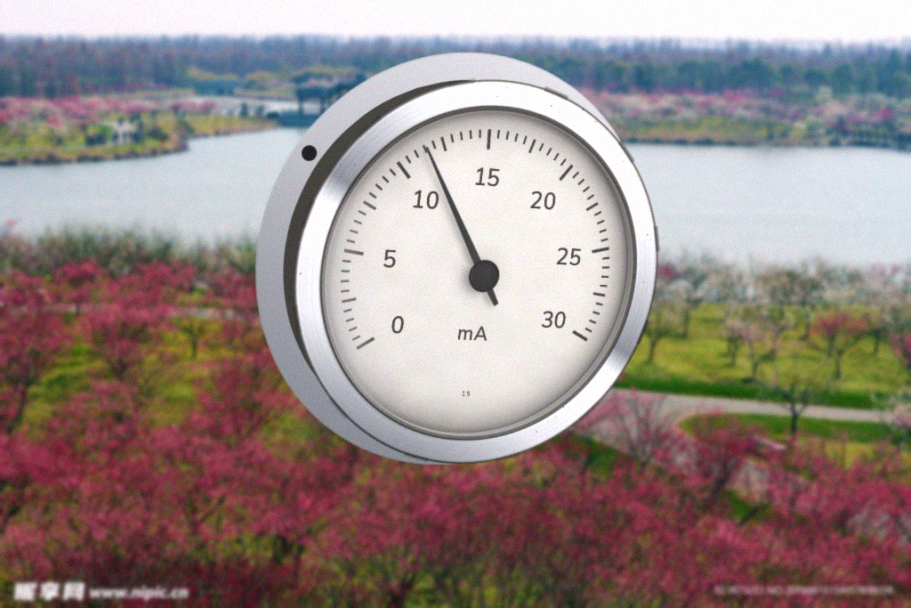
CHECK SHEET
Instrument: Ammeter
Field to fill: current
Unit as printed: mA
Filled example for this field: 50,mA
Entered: 11.5,mA
